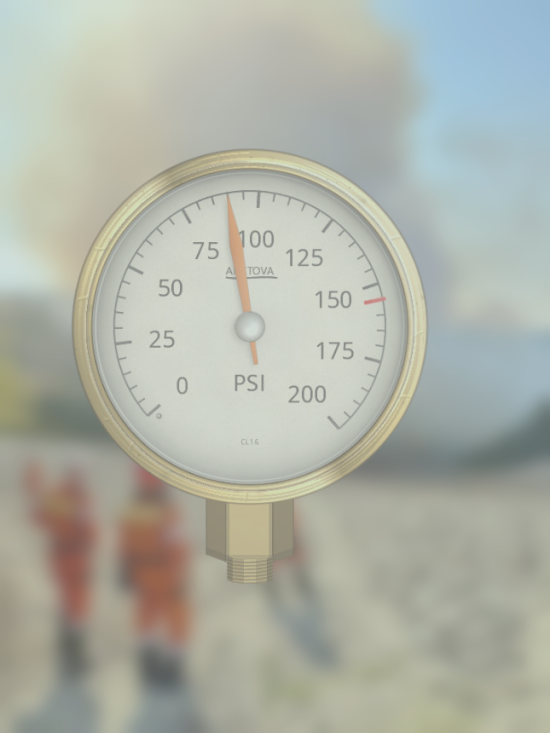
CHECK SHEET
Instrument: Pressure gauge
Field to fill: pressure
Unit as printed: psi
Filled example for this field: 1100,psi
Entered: 90,psi
